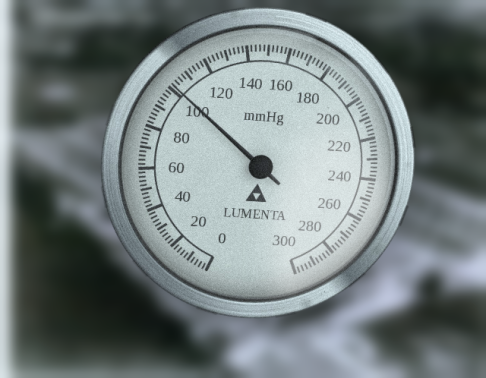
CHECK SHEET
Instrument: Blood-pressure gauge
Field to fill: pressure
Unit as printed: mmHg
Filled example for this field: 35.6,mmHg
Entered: 102,mmHg
